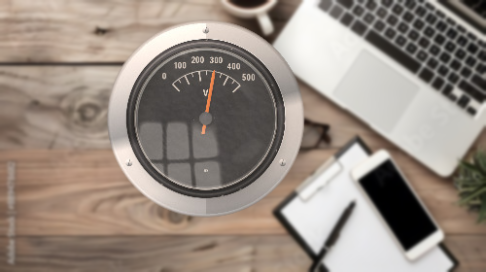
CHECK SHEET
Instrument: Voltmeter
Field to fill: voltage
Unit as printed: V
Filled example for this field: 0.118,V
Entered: 300,V
